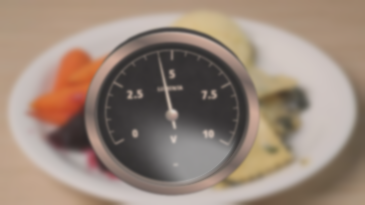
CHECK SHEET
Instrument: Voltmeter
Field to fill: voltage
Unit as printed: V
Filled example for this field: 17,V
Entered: 4.5,V
